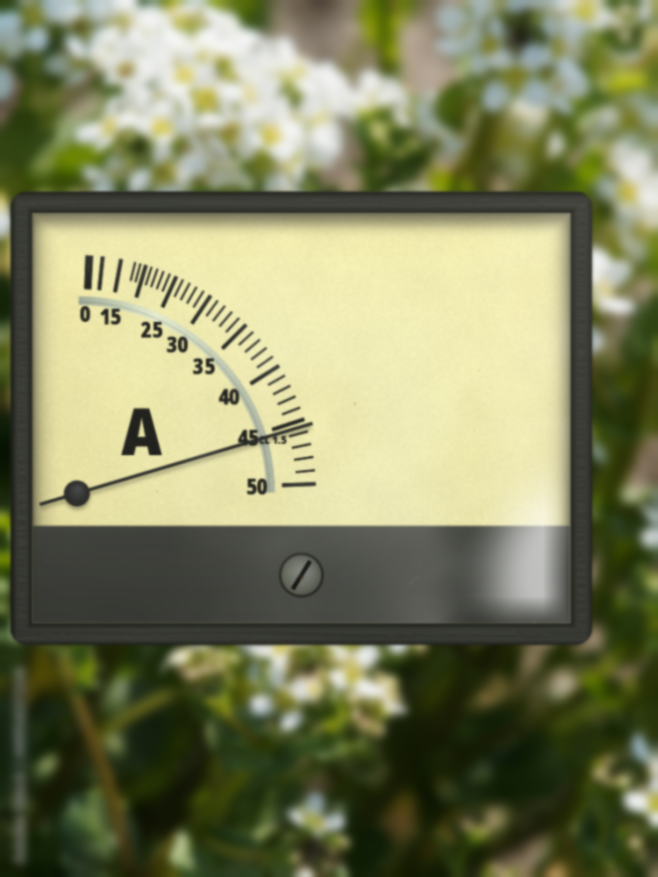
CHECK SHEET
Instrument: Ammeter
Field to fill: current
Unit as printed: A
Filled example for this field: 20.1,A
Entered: 45.5,A
